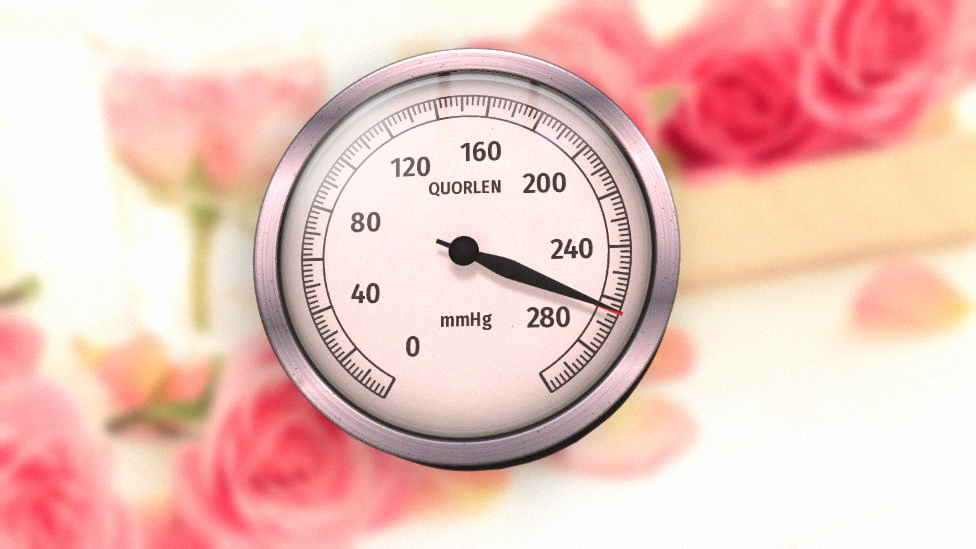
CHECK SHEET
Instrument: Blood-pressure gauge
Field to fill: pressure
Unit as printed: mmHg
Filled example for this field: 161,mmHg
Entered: 264,mmHg
